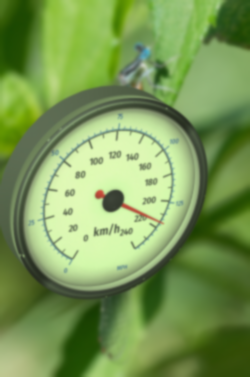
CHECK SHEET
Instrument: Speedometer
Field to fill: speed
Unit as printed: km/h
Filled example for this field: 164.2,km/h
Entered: 215,km/h
